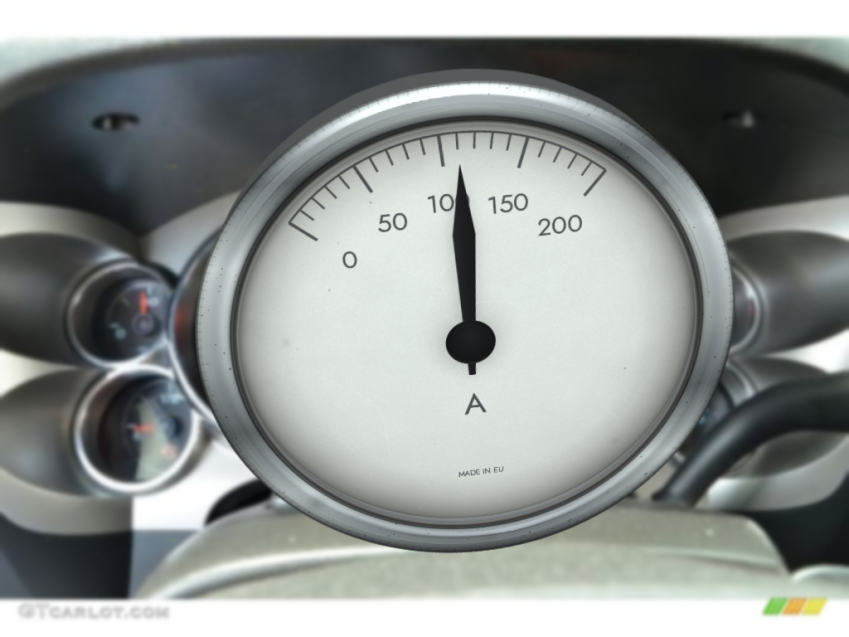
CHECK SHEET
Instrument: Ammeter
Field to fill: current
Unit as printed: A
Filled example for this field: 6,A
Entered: 110,A
